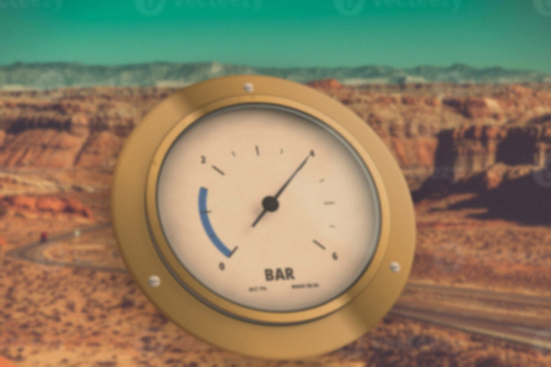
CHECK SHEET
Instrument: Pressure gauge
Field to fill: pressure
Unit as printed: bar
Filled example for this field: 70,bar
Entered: 4,bar
